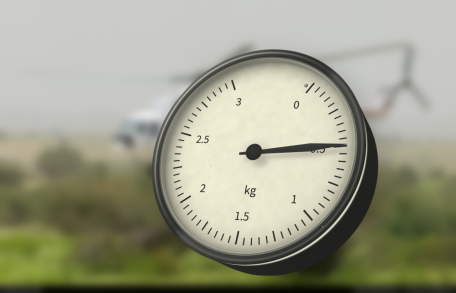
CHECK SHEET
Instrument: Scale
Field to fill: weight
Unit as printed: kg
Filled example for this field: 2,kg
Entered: 0.5,kg
